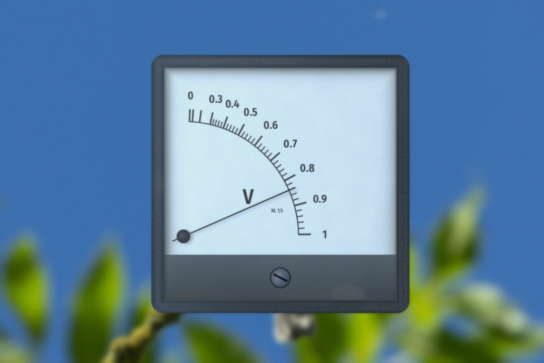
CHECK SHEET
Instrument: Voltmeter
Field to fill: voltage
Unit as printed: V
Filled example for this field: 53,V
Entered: 0.84,V
